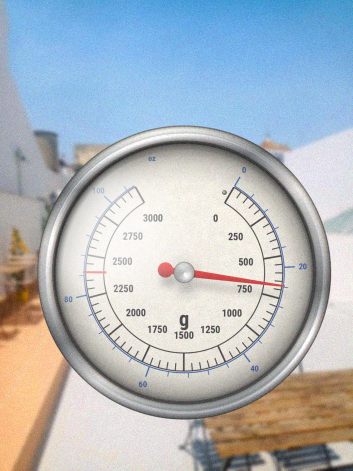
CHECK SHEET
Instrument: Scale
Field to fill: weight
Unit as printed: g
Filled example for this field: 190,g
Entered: 675,g
